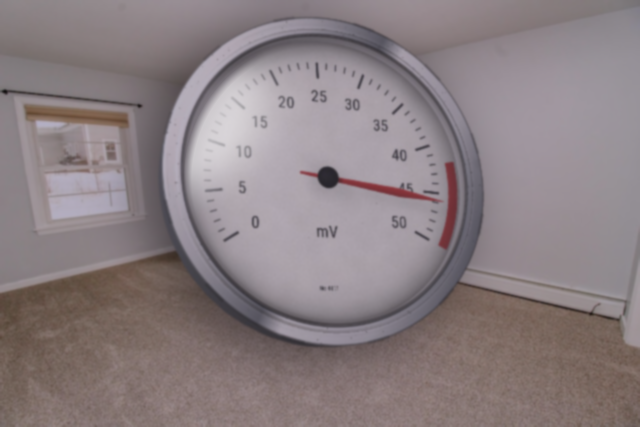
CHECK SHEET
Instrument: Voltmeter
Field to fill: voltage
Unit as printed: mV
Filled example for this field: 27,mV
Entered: 46,mV
